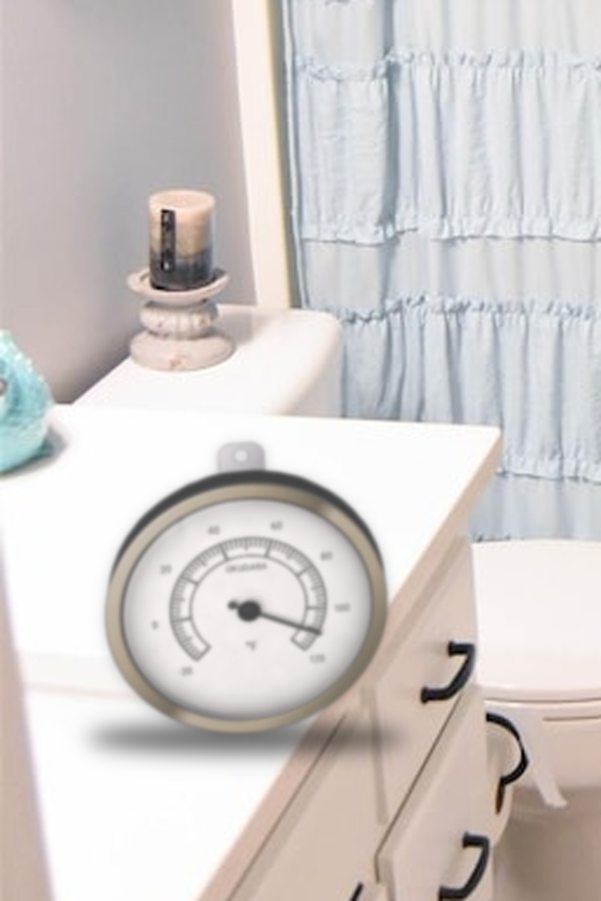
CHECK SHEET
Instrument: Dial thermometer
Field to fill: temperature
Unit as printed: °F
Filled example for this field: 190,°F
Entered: 110,°F
